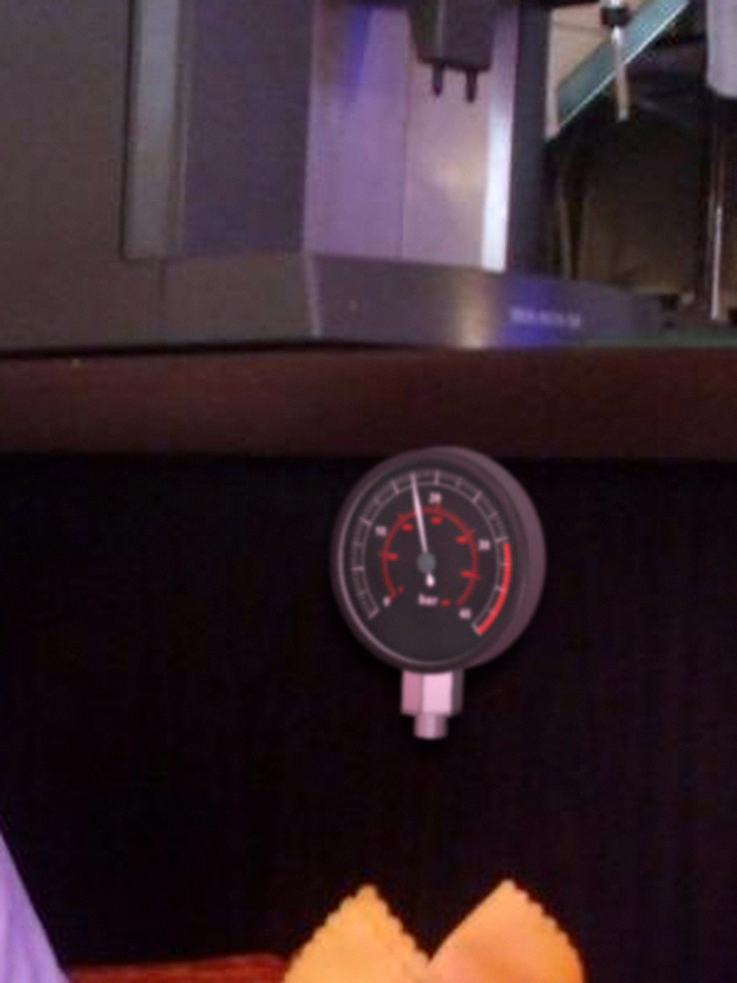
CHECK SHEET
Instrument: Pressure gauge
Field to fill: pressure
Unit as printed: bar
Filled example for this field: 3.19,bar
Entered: 17.5,bar
